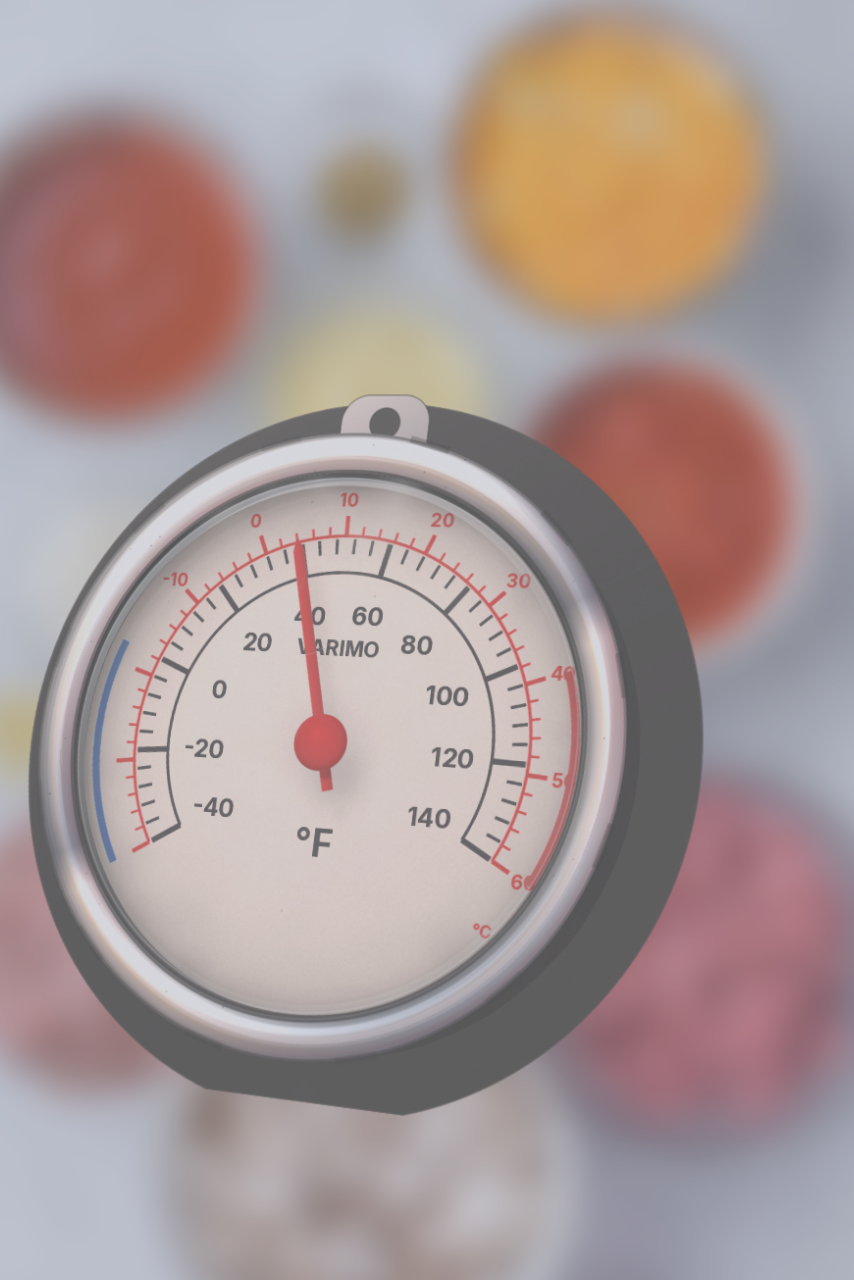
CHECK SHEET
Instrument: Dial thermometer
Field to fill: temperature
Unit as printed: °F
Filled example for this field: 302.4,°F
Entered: 40,°F
